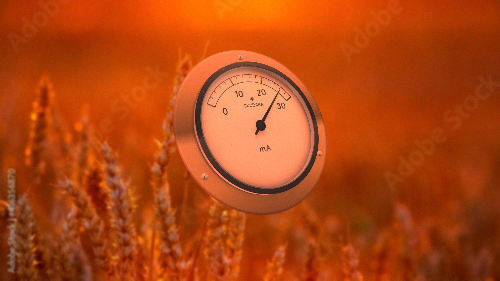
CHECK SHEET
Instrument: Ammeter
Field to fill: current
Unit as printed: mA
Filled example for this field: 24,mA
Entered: 26,mA
